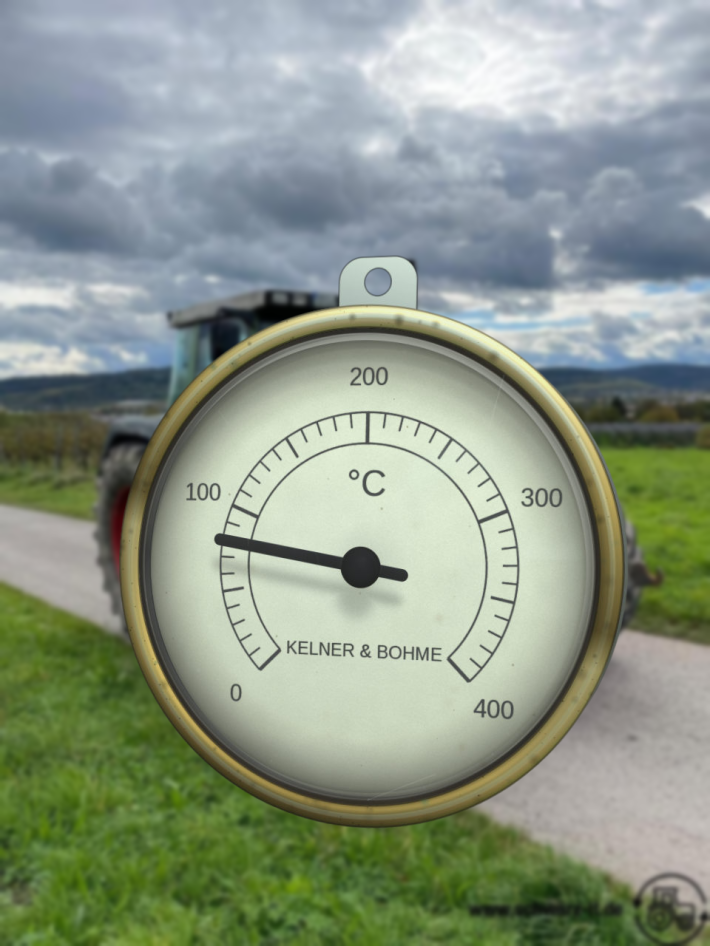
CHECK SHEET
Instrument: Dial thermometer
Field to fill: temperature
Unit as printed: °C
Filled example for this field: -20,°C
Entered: 80,°C
